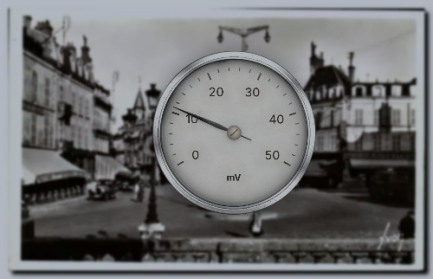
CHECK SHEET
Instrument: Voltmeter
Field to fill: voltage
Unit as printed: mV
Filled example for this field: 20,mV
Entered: 11,mV
